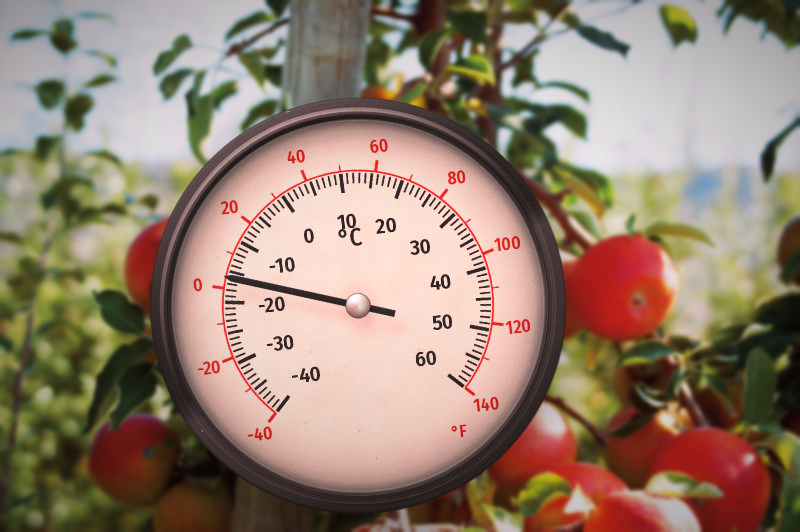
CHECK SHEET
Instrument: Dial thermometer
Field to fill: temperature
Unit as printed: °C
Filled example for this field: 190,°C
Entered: -16,°C
